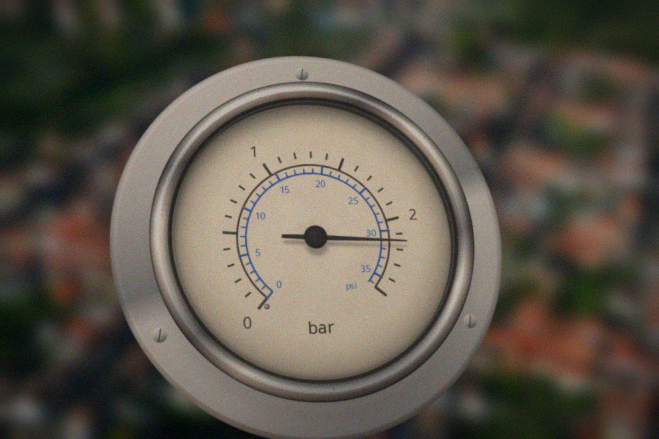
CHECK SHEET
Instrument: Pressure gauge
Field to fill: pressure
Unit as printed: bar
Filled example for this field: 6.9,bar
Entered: 2.15,bar
